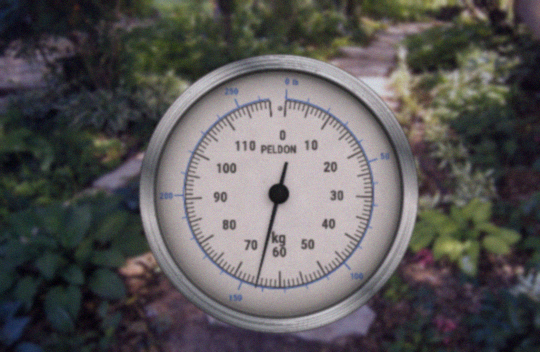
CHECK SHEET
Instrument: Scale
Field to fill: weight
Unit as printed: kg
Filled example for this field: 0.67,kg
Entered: 65,kg
